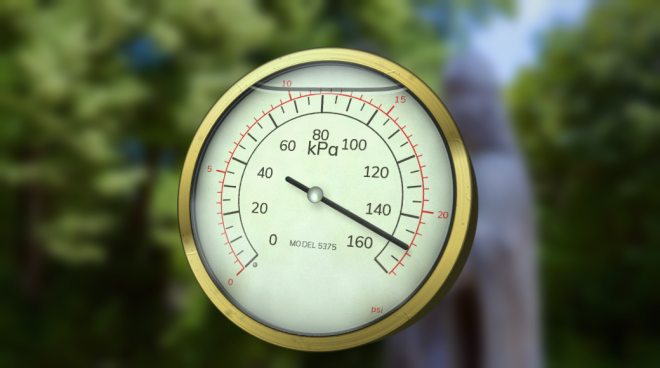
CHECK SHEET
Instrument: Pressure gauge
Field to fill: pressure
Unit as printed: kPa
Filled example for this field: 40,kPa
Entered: 150,kPa
